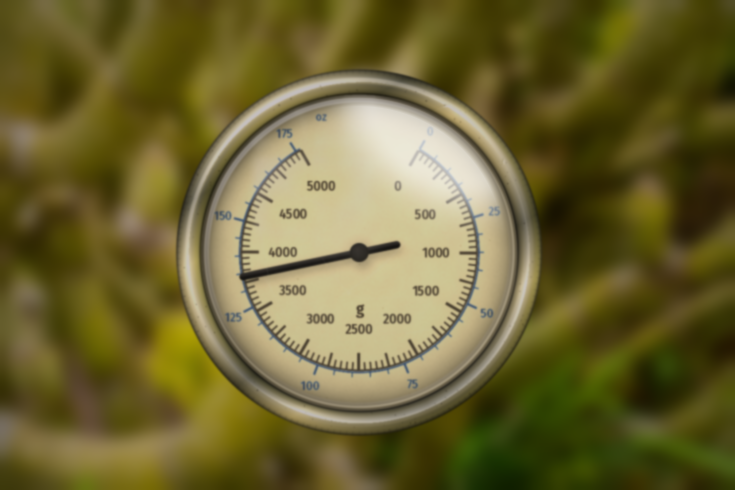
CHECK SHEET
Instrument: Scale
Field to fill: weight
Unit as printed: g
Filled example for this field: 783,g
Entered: 3800,g
